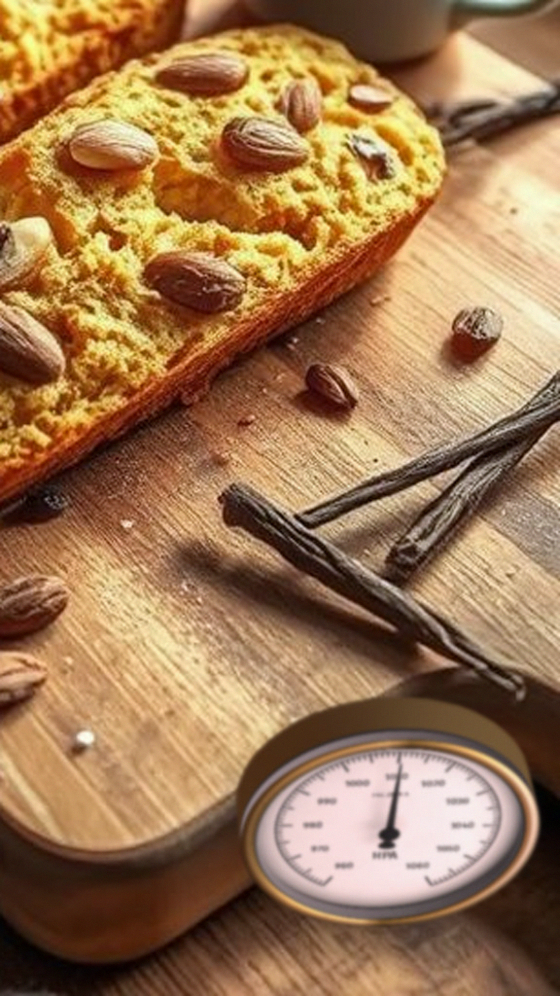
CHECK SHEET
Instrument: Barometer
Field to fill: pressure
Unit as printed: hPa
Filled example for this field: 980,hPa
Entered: 1010,hPa
